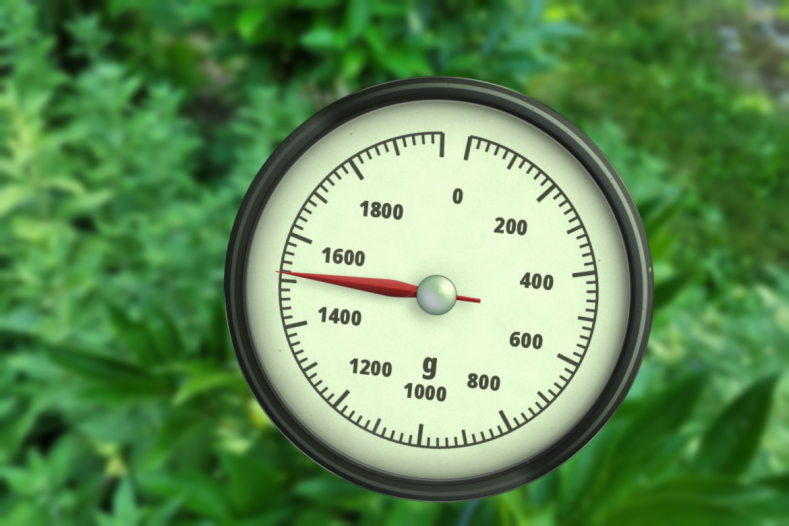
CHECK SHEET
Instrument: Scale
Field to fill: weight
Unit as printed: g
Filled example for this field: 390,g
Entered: 1520,g
